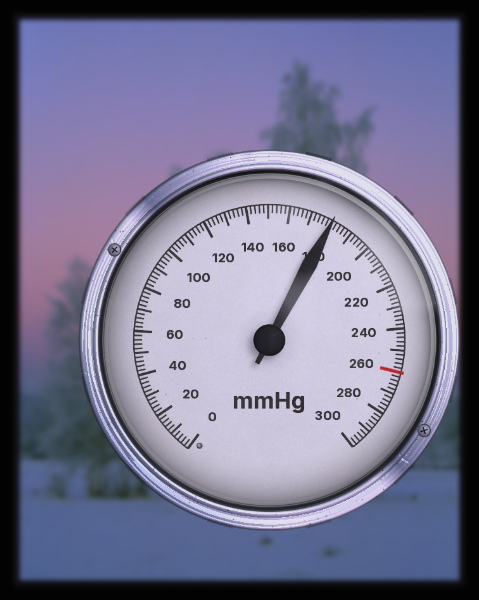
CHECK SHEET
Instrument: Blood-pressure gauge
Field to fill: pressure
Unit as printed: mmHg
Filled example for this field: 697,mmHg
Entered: 180,mmHg
